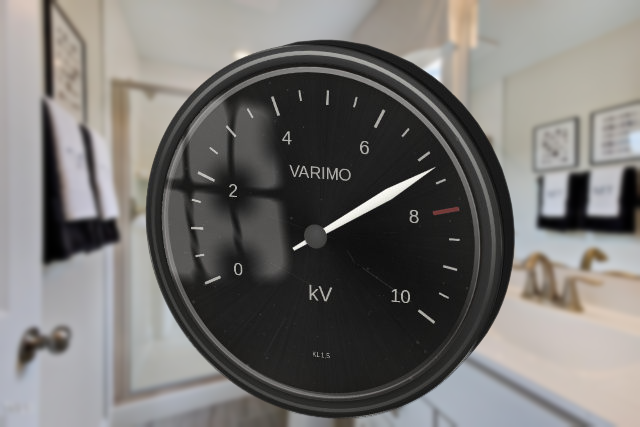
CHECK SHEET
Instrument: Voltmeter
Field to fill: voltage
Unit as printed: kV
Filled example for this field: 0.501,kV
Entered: 7.25,kV
